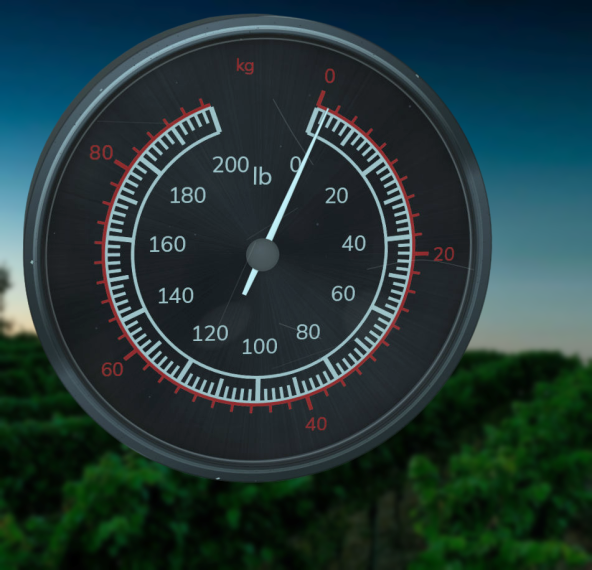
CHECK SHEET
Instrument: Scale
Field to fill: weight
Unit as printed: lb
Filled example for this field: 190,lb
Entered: 2,lb
